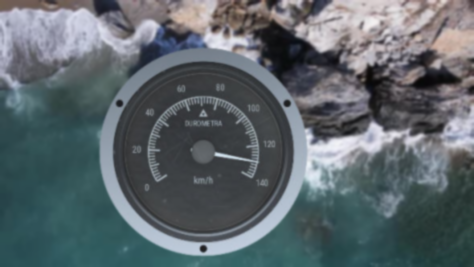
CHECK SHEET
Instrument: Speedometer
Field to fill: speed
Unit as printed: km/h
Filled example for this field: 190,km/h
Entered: 130,km/h
